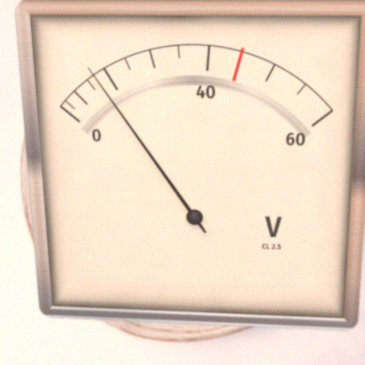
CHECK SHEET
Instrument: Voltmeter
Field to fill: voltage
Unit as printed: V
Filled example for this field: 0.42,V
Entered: 17.5,V
